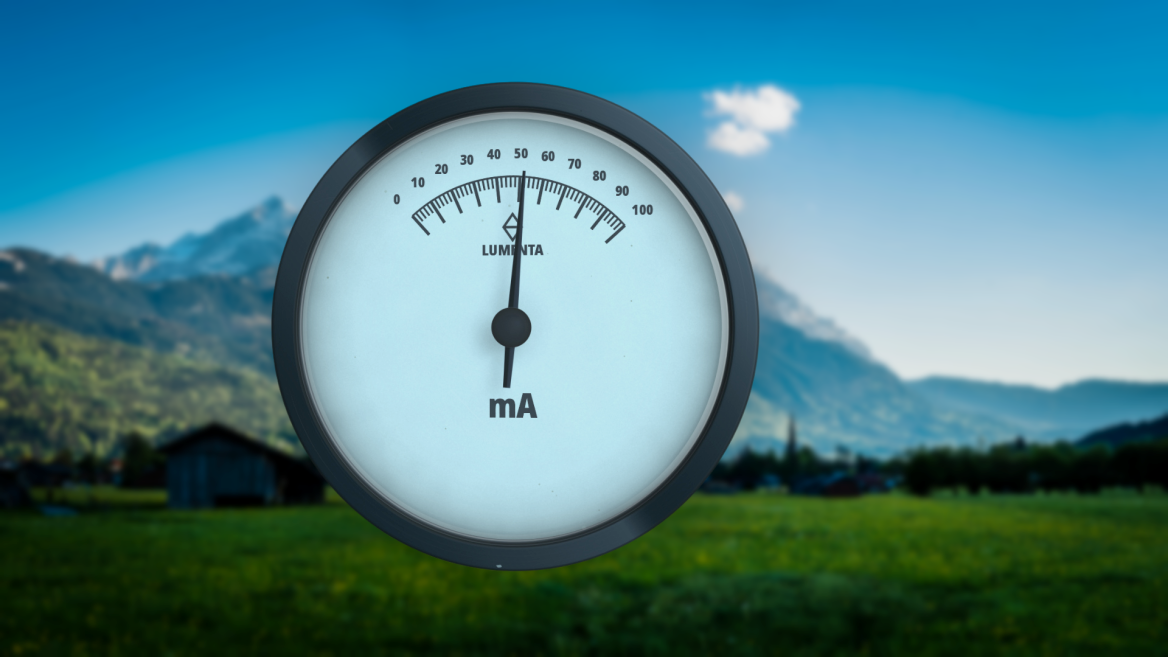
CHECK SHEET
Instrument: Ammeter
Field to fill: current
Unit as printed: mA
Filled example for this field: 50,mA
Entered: 52,mA
